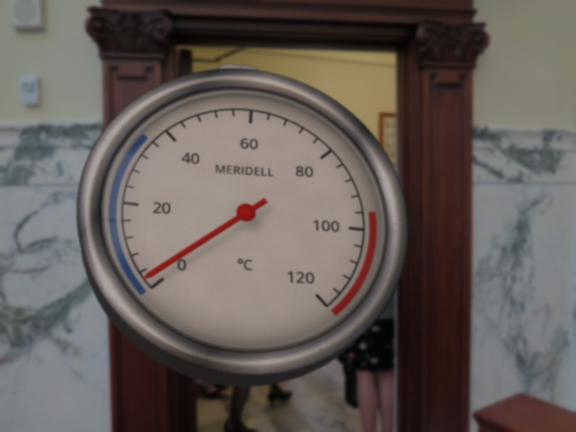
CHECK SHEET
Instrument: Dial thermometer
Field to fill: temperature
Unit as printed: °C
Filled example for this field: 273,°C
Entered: 2,°C
